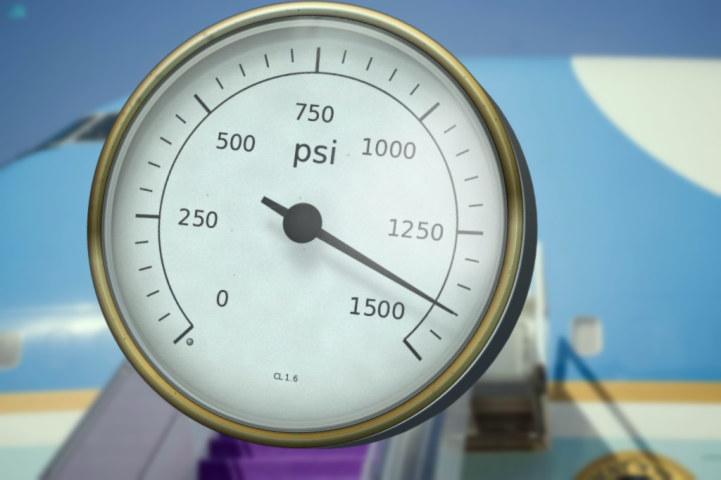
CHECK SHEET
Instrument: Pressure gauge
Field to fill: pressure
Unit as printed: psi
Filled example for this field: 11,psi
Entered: 1400,psi
